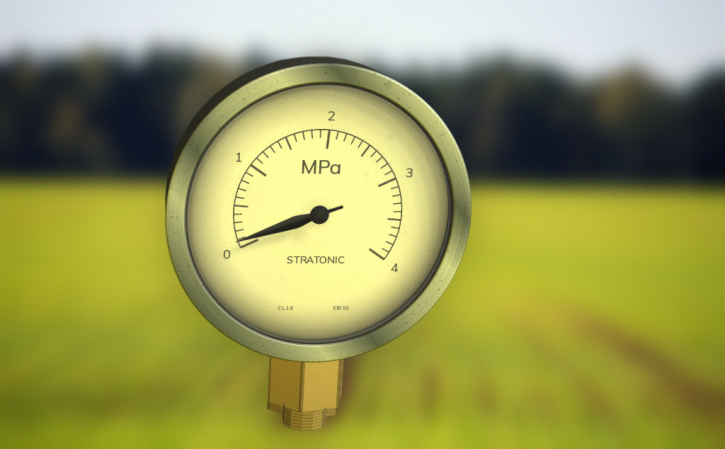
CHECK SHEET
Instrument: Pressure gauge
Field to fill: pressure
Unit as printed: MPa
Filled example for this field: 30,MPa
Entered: 0.1,MPa
